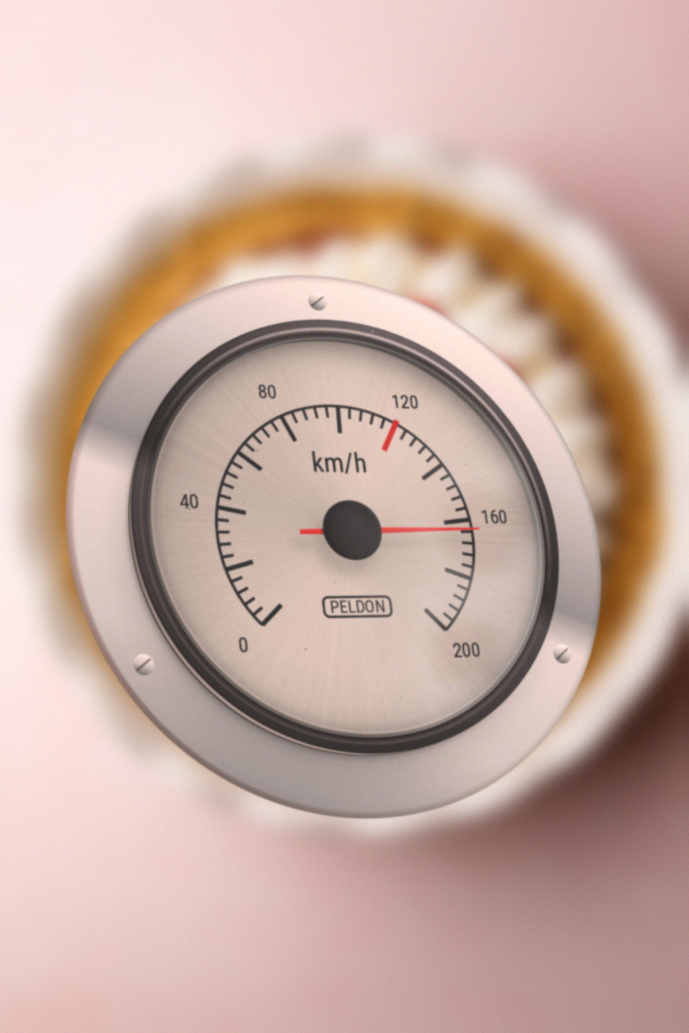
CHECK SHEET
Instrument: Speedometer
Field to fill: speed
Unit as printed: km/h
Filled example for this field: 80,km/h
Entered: 164,km/h
